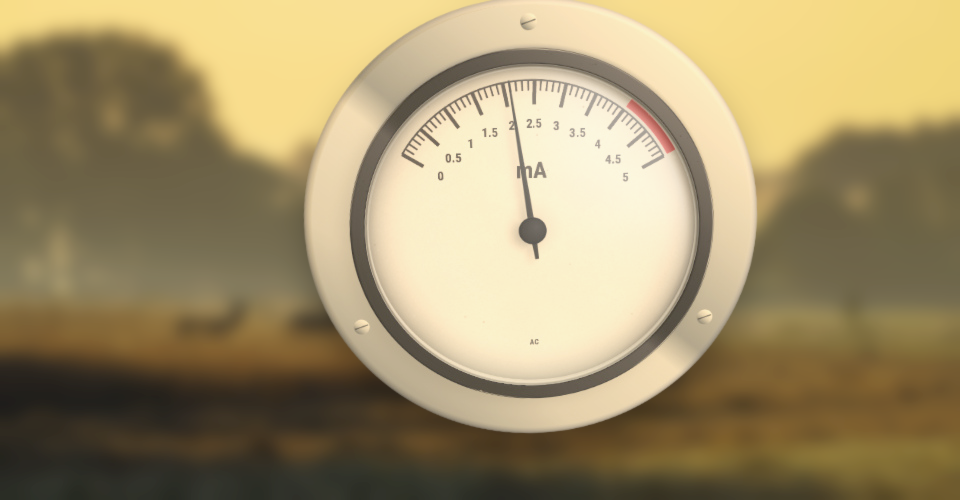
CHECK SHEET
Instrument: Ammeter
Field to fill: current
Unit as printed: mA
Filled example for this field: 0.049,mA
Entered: 2.1,mA
